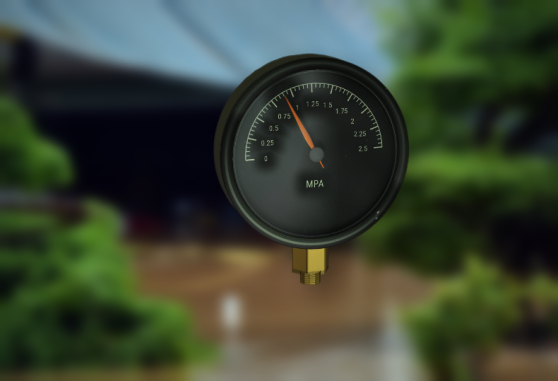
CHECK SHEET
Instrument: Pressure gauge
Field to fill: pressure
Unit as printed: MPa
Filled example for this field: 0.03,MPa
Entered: 0.9,MPa
